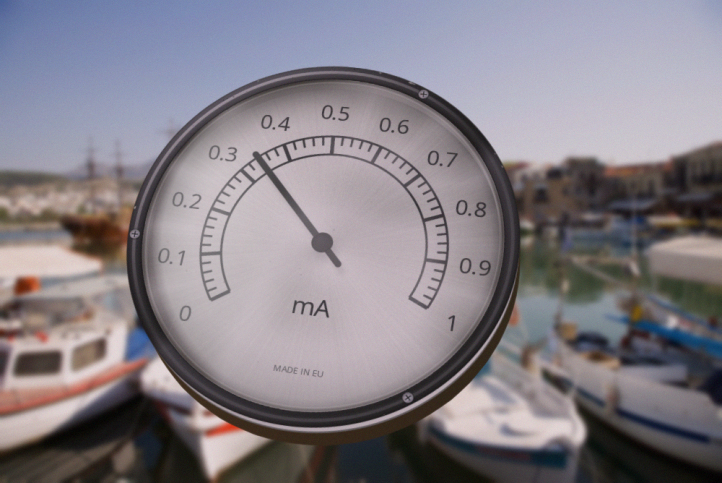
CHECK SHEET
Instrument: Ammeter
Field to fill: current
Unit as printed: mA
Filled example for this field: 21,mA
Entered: 0.34,mA
